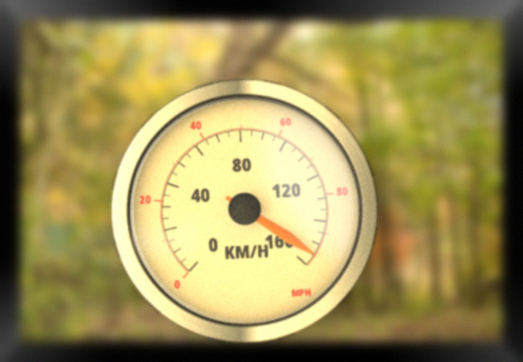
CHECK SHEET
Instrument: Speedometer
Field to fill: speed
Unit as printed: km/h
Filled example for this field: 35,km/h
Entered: 155,km/h
